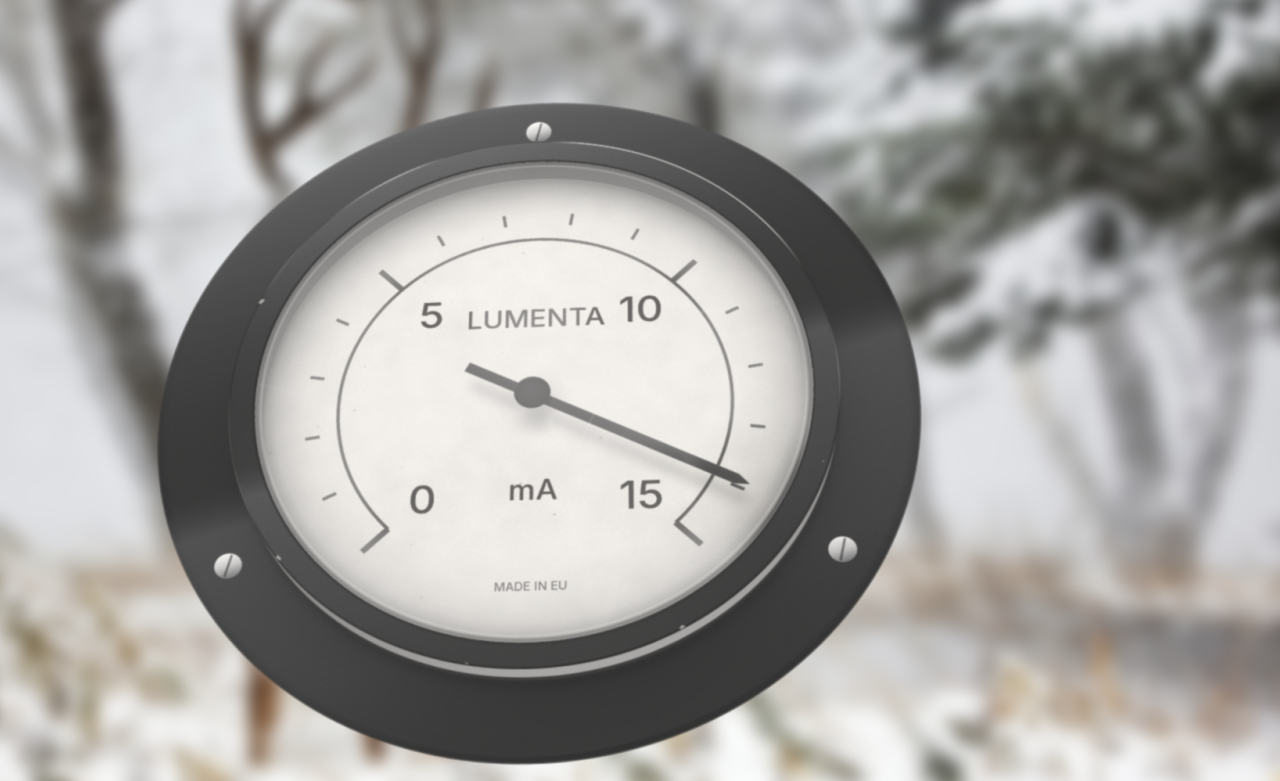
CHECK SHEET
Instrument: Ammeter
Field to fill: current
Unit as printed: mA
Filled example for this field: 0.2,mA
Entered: 14,mA
